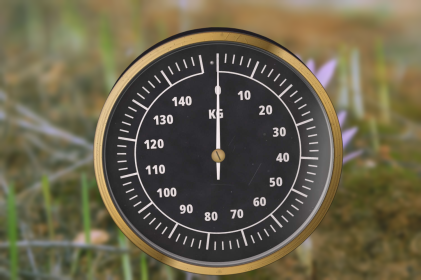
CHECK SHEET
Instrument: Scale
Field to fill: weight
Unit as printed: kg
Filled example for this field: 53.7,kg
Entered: 0,kg
